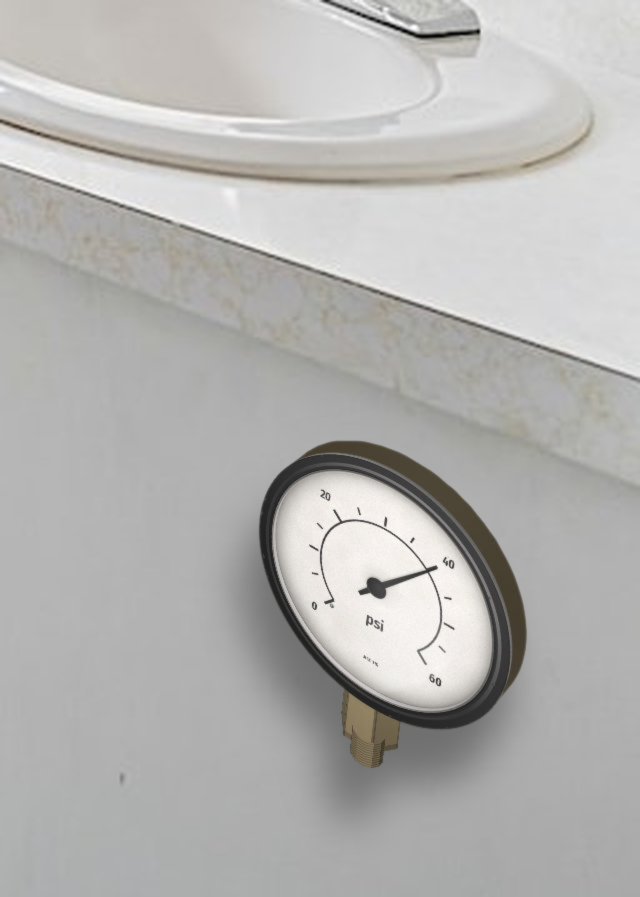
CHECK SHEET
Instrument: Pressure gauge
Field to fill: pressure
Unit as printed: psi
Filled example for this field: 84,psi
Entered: 40,psi
